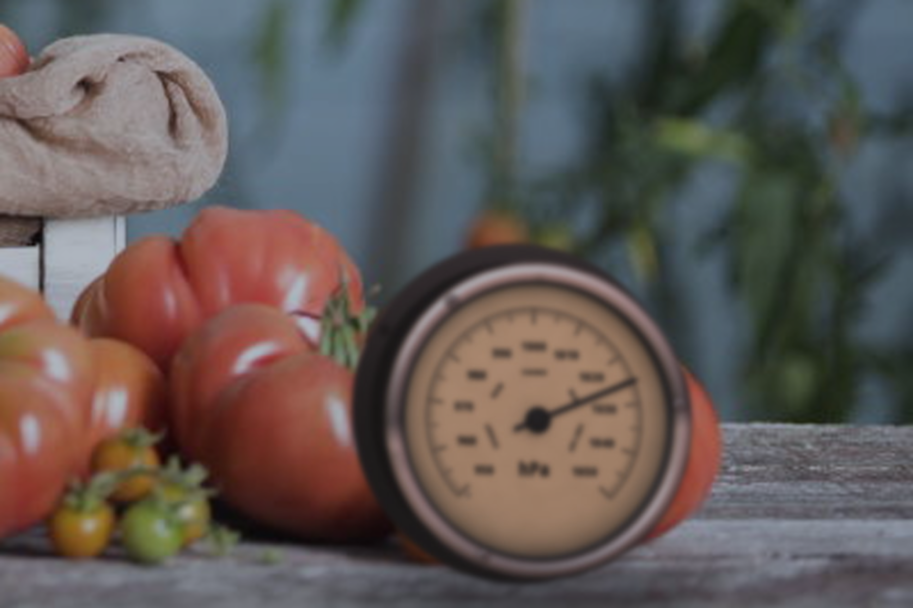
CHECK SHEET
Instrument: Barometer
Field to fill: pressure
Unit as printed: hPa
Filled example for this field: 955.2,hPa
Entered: 1025,hPa
